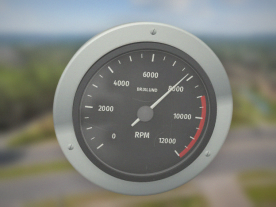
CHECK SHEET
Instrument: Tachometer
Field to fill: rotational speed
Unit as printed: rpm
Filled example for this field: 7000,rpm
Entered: 7750,rpm
